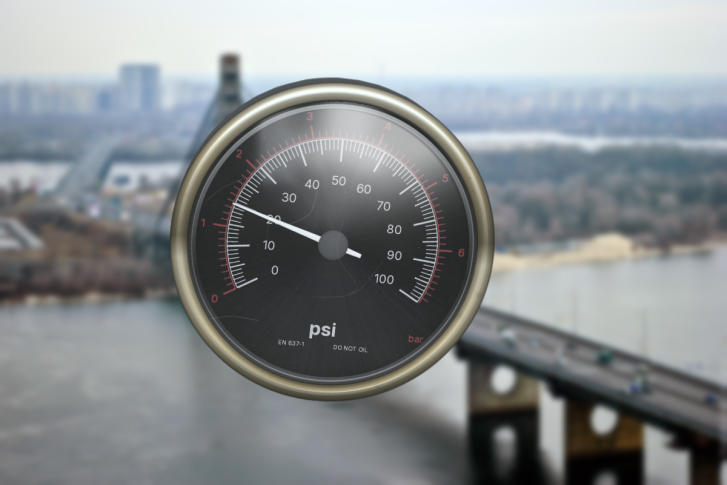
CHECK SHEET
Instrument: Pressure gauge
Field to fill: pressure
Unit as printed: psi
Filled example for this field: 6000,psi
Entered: 20,psi
